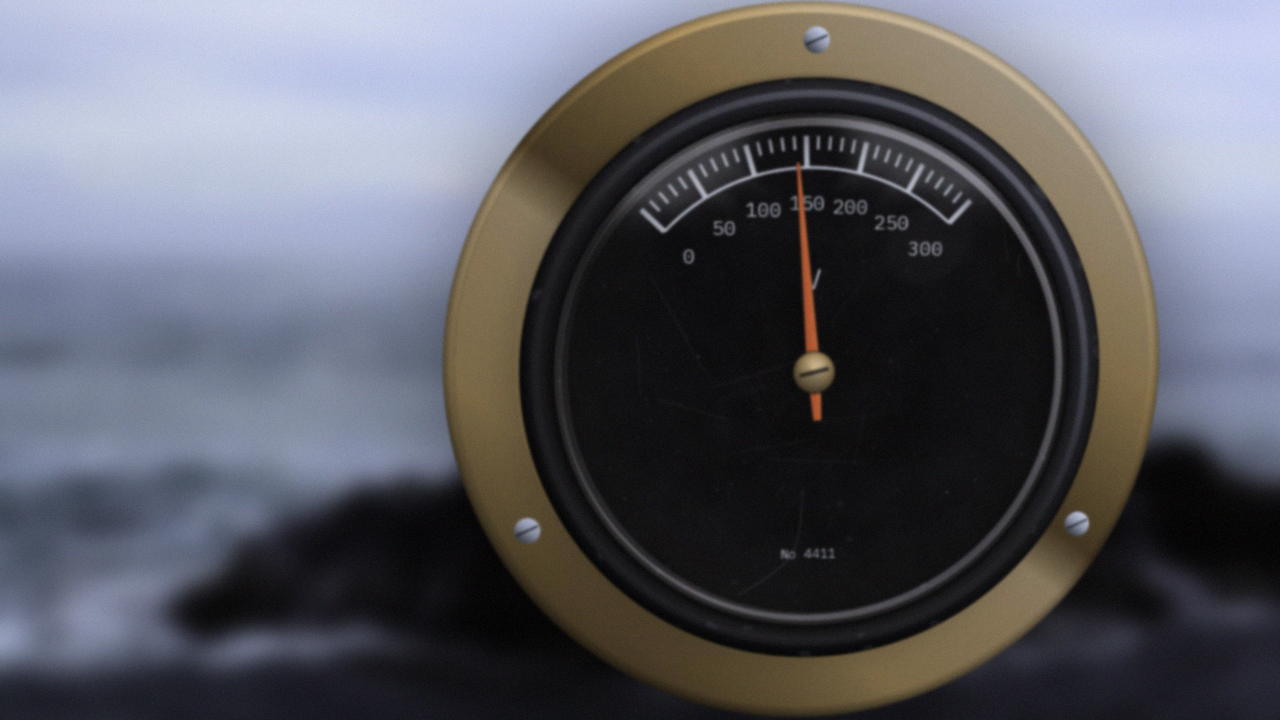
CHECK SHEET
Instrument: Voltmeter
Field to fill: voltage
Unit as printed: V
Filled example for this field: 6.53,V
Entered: 140,V
